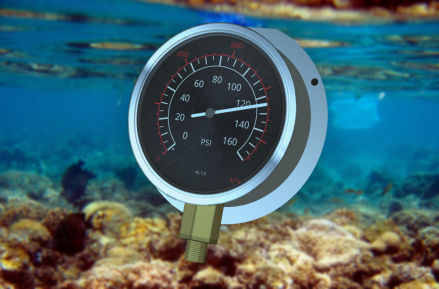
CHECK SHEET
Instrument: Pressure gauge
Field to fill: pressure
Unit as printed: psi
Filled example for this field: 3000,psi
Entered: 125,psi
